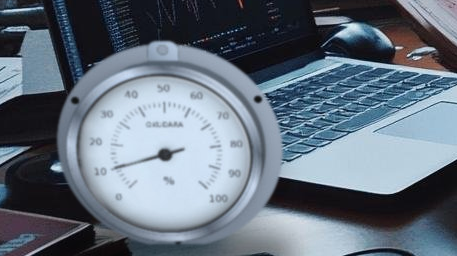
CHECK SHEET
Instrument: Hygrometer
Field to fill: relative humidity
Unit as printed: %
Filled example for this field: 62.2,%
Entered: 10,%
